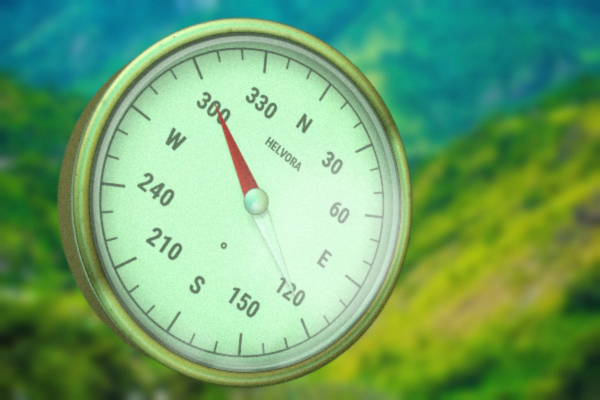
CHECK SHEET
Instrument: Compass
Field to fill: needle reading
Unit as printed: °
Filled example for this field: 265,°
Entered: 300,°
